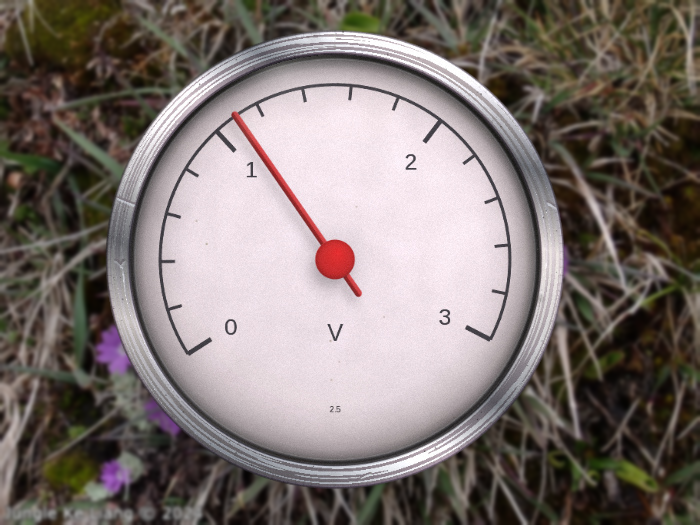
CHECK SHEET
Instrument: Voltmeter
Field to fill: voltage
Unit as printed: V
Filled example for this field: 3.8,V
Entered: 1.1,V
